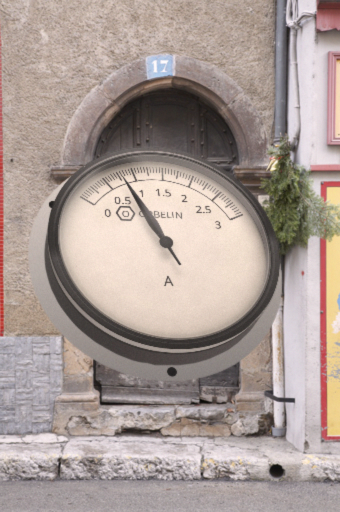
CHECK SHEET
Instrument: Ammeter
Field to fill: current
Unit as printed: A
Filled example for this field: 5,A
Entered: 0.75,A
